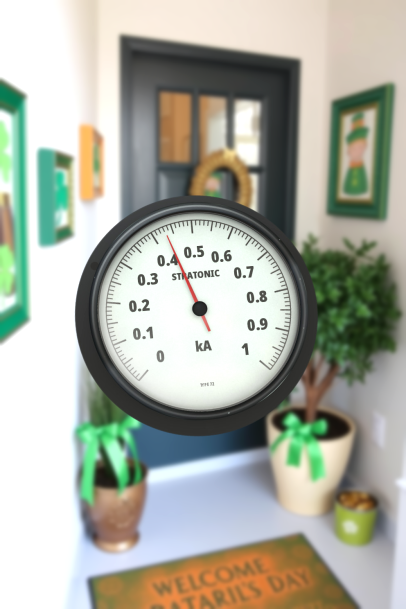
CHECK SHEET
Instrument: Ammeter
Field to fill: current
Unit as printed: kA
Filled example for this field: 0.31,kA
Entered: 0.43,kA
